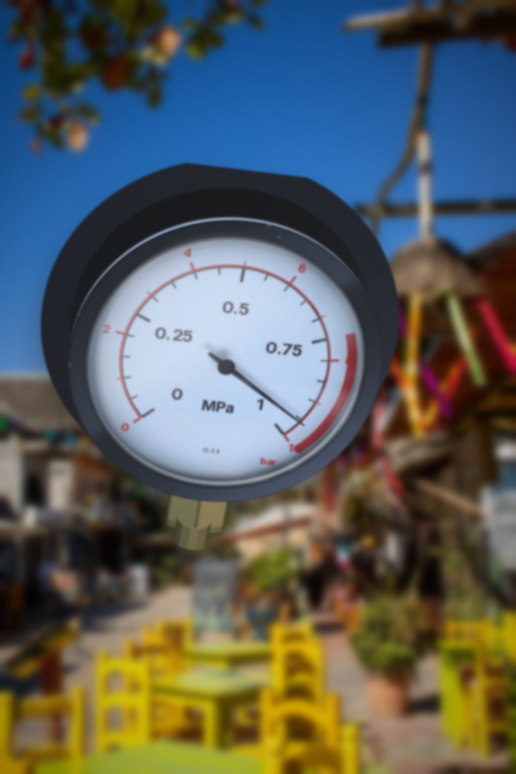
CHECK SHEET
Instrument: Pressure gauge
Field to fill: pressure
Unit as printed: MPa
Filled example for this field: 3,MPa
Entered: 0.95,MPa
